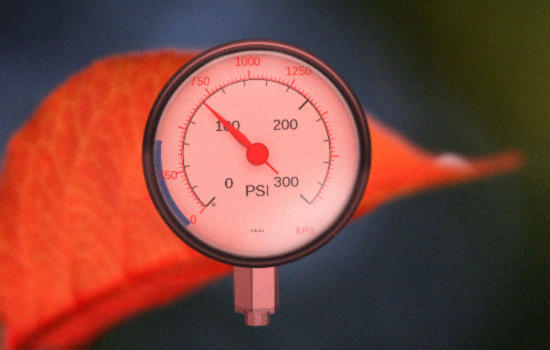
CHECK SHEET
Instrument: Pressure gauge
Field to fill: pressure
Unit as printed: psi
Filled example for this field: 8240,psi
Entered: 100,psi
